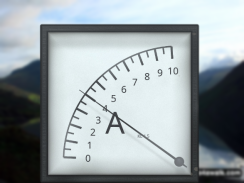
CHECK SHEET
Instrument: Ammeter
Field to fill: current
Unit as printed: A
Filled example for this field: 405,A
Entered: 4,A
